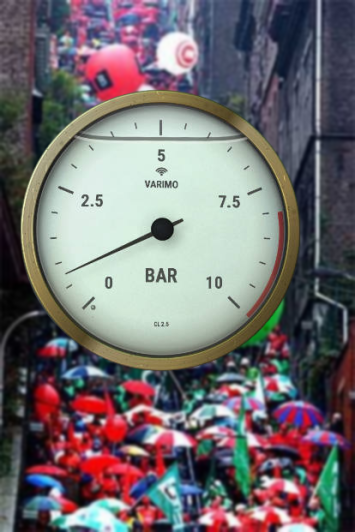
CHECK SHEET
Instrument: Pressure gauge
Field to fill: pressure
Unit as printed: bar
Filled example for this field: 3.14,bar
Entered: 0.75,bar
